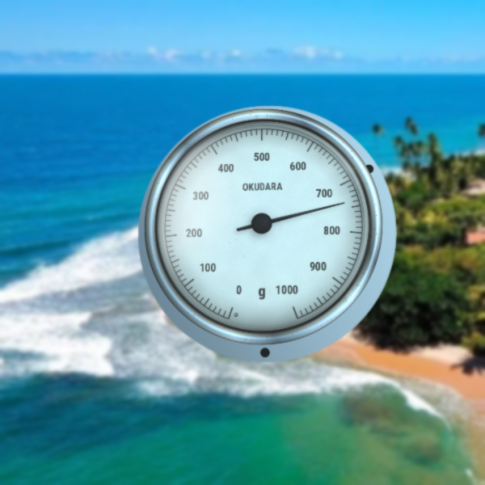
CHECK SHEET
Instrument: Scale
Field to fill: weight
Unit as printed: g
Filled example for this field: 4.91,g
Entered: 740,g
